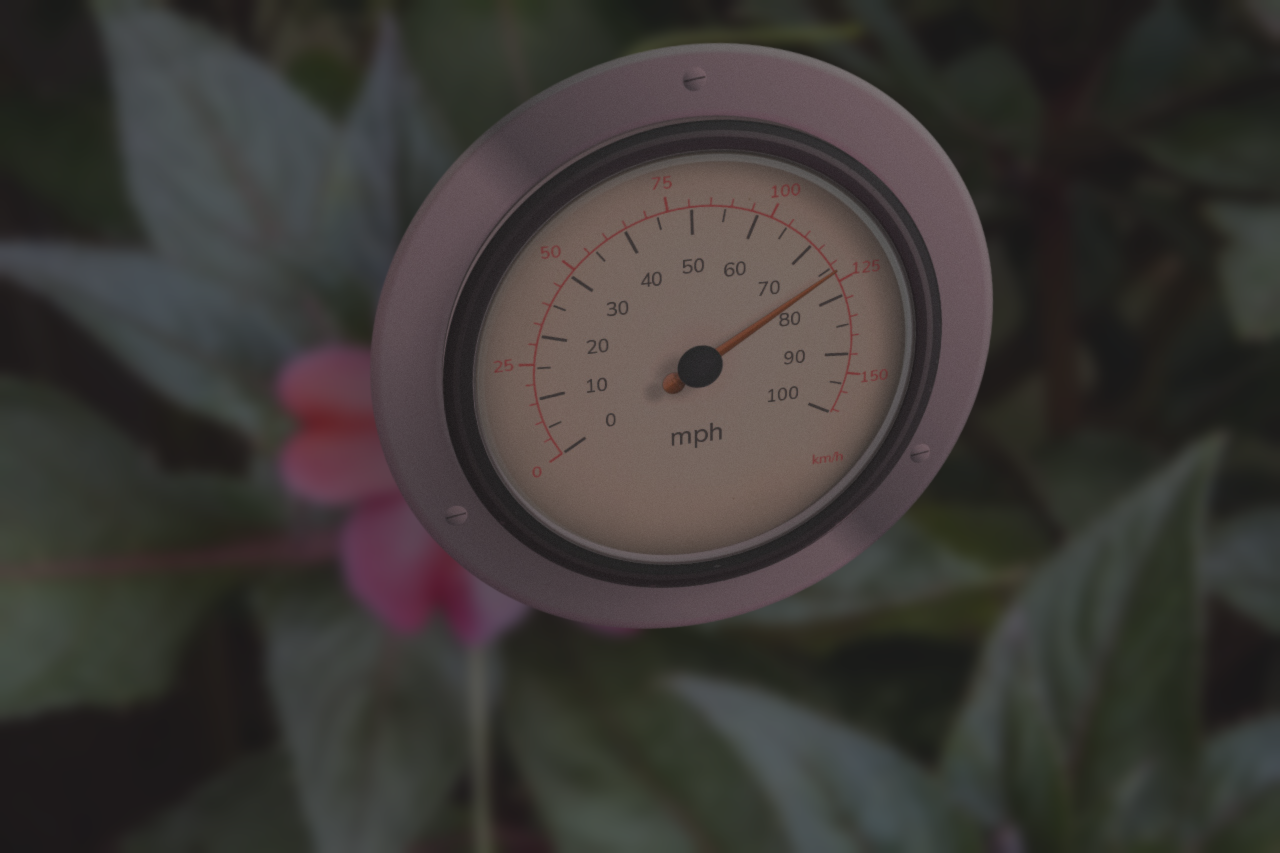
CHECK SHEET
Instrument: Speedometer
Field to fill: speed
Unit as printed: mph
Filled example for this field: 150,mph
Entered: 75,mph
